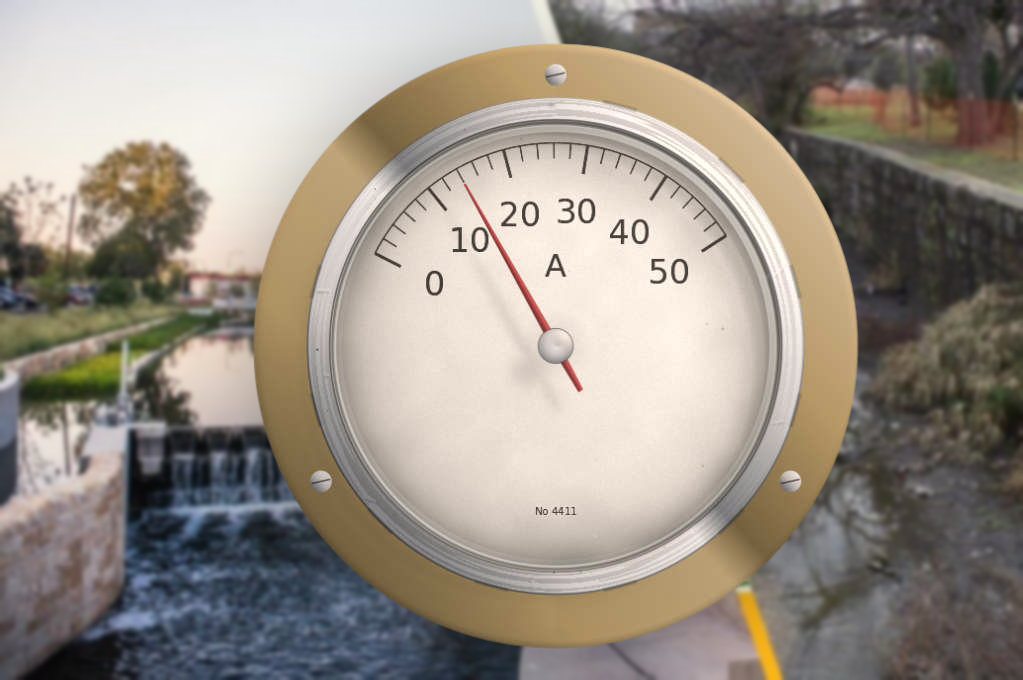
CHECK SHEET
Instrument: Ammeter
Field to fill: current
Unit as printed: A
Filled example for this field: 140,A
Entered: 14,A
